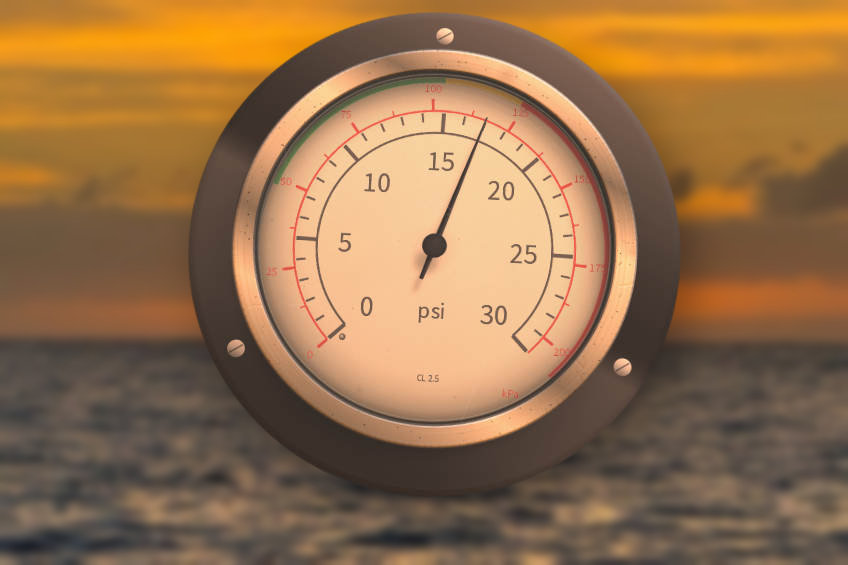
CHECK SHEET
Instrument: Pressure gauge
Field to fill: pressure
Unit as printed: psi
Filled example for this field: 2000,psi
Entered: 17,psi
